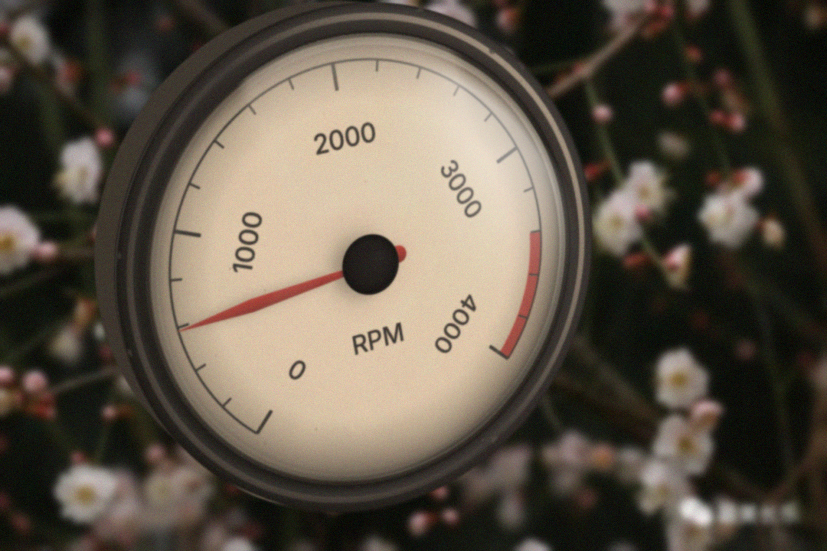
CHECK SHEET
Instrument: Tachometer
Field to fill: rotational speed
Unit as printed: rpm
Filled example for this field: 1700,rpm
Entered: 600,rpm
